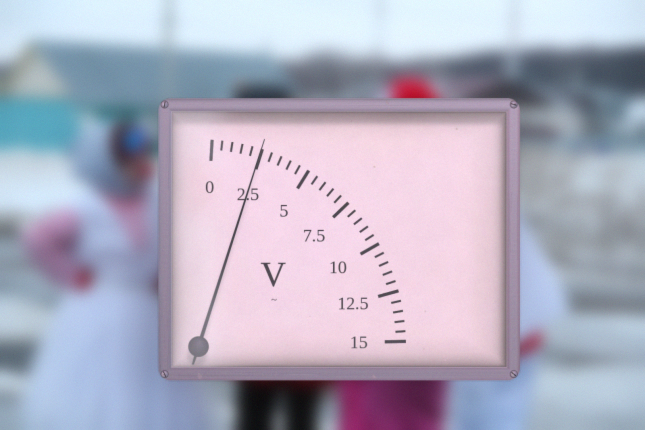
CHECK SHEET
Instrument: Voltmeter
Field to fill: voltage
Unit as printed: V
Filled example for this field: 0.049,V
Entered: 2.5,V
